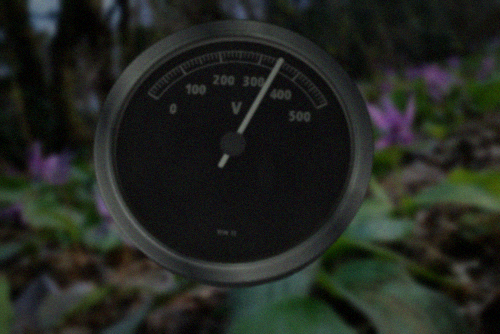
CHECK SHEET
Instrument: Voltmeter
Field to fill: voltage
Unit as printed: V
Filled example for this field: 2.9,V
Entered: 350,V
